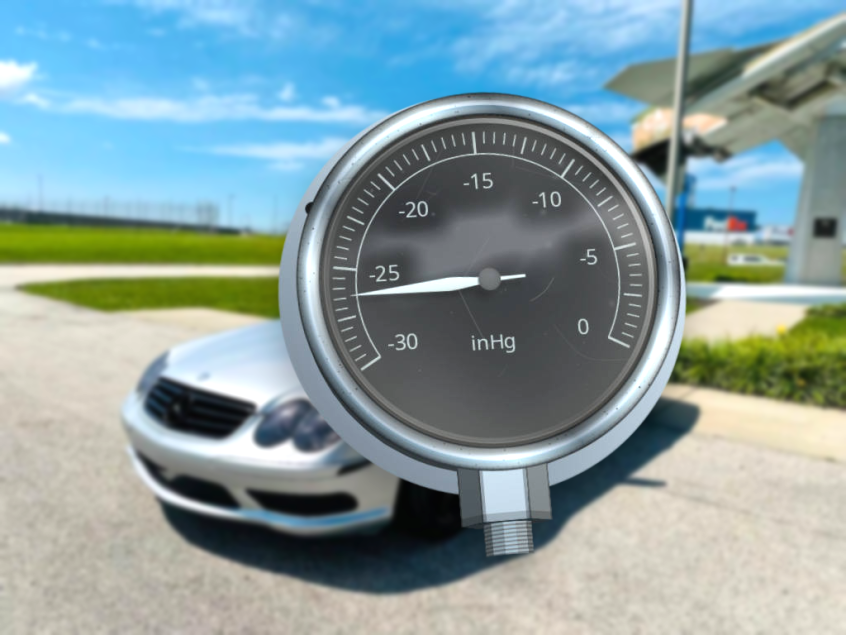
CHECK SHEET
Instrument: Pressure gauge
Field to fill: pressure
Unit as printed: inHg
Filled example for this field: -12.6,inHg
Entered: -26.5,inHg
